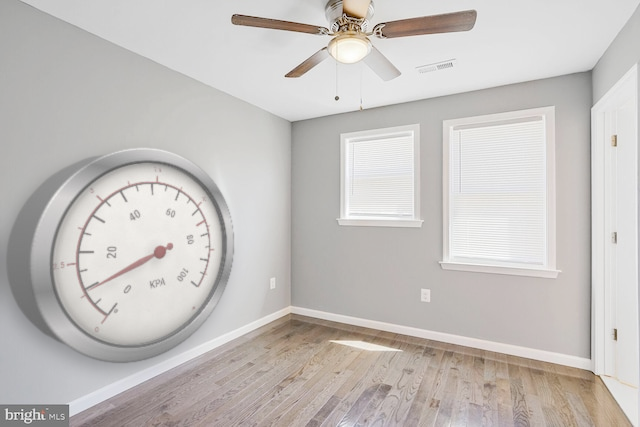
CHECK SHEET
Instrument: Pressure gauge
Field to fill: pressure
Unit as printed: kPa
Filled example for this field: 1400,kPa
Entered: 10,kPa
